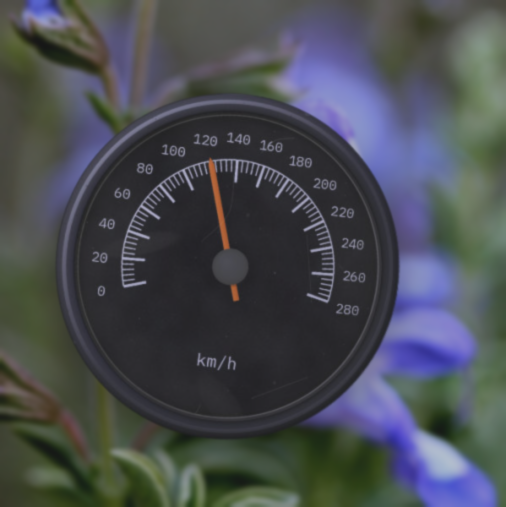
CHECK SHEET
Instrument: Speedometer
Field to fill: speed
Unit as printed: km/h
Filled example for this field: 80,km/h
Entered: 120,km/h
